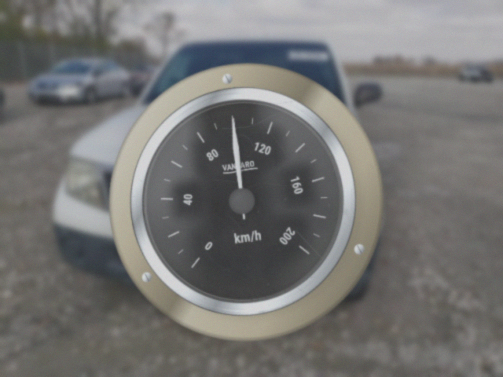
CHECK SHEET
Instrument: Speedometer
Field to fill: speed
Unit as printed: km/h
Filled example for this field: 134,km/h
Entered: 100,km/h
